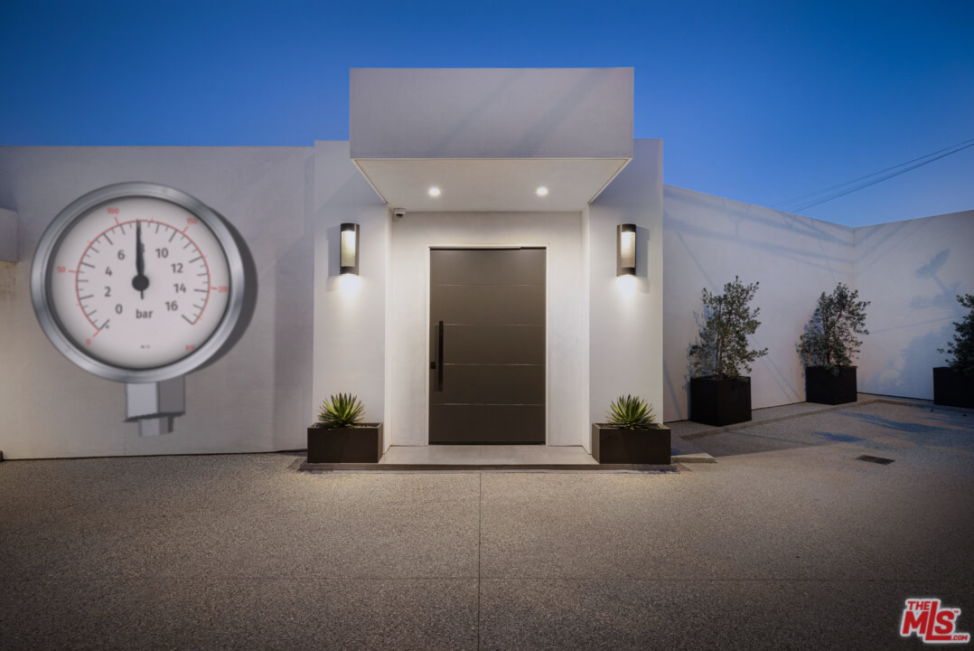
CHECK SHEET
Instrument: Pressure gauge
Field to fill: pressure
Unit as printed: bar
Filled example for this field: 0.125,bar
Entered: 8,bar
